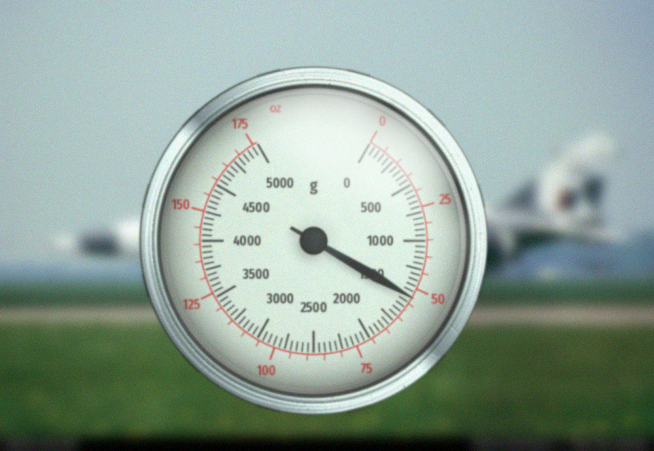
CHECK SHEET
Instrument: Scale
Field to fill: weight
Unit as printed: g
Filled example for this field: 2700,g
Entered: 1500,g
